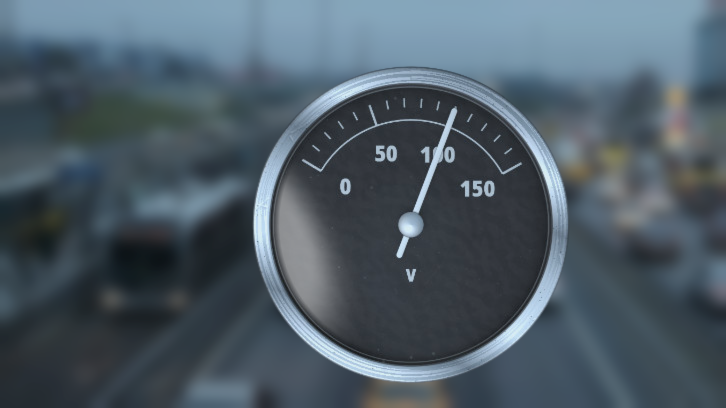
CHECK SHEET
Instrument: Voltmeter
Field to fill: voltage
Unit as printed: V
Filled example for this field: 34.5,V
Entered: 100,V
